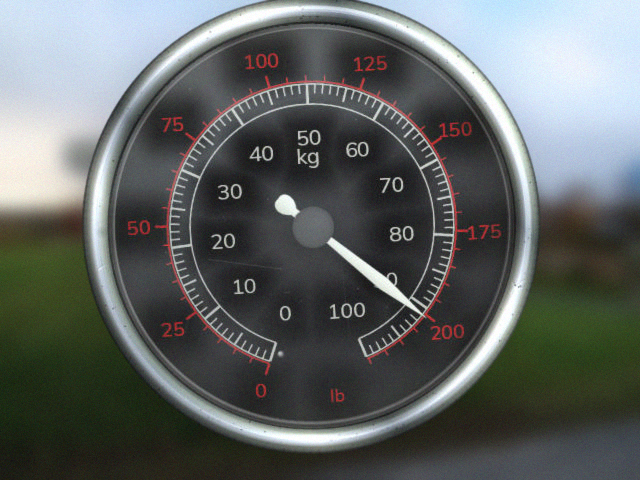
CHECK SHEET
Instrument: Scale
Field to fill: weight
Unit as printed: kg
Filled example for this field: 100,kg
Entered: 91,kg
